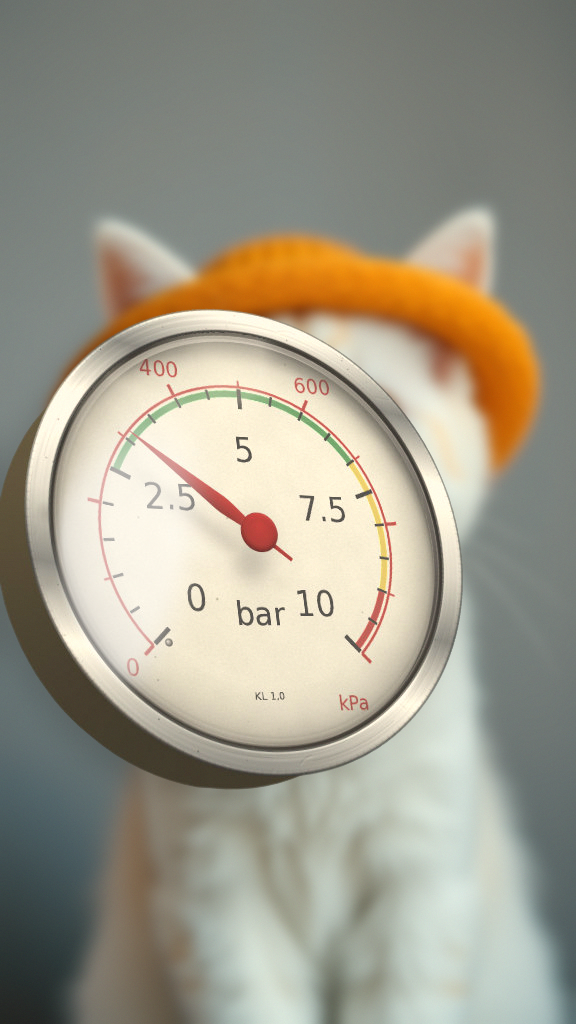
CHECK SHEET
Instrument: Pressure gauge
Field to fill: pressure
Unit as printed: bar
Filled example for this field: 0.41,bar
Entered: 3,bar
